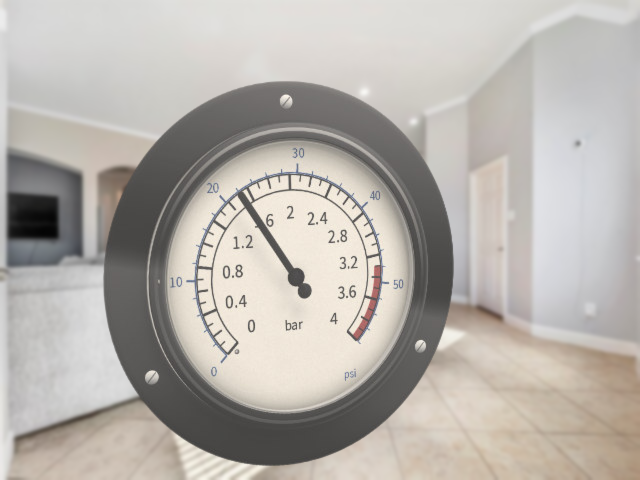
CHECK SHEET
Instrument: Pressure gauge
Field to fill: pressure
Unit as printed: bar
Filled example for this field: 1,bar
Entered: 1.5,bar
